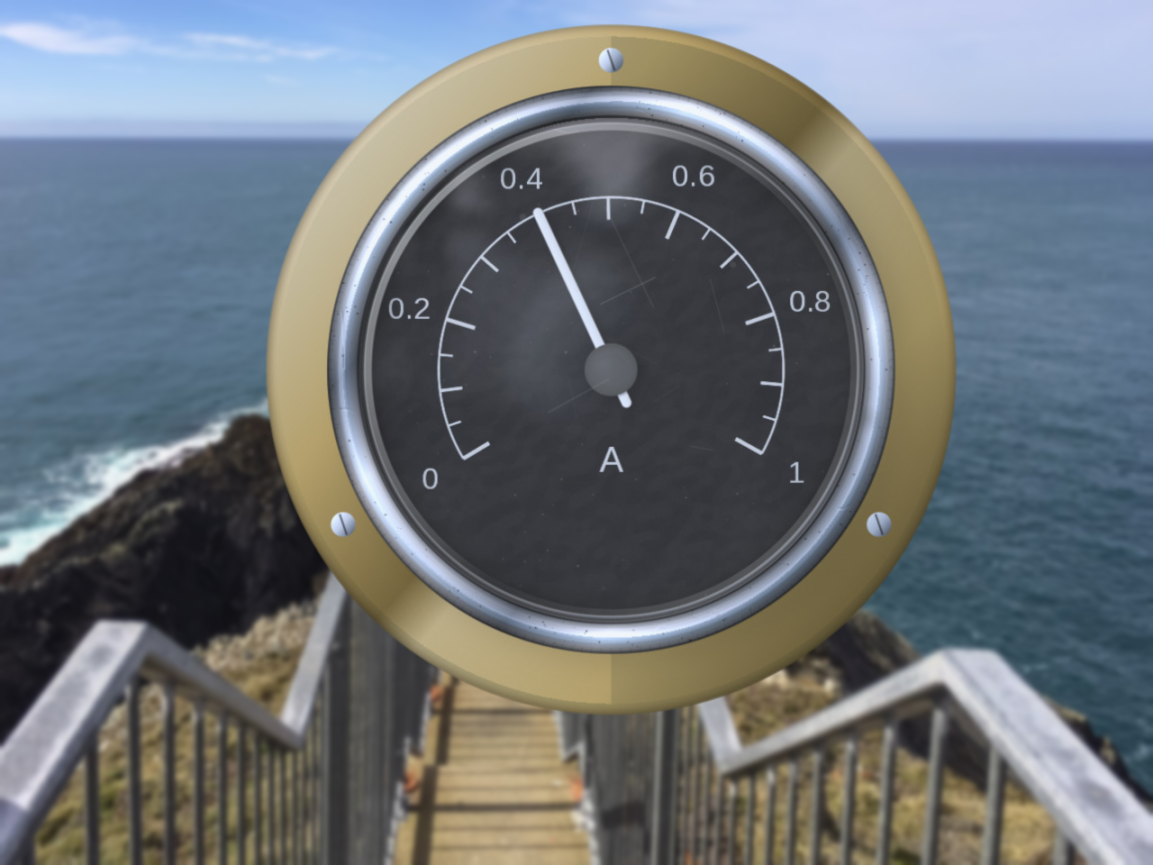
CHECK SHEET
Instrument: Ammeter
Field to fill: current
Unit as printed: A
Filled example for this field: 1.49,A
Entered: 0.4,A
